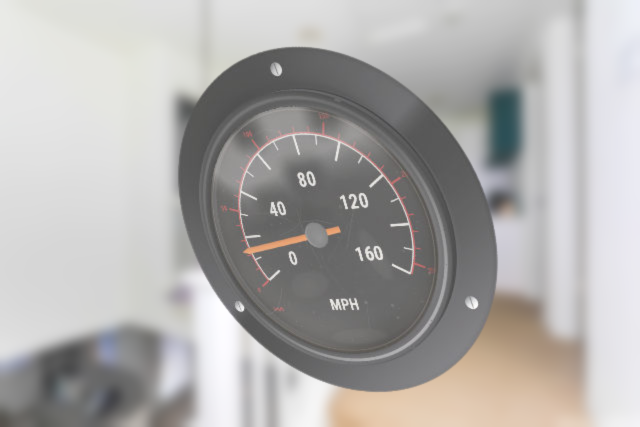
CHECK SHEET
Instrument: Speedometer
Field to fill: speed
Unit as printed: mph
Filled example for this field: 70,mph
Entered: 15,mph
